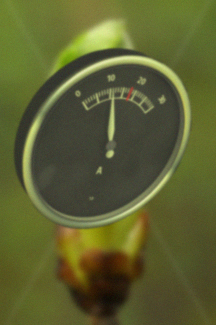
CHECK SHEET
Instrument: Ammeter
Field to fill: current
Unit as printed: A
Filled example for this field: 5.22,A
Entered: 10,A
